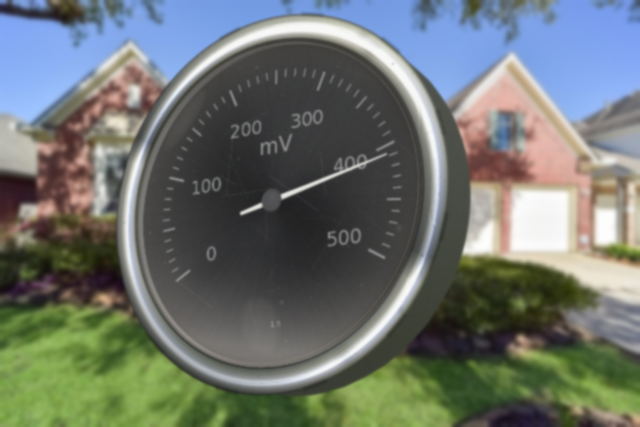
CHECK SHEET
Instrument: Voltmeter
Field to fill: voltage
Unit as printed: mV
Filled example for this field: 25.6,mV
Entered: 410,mV
